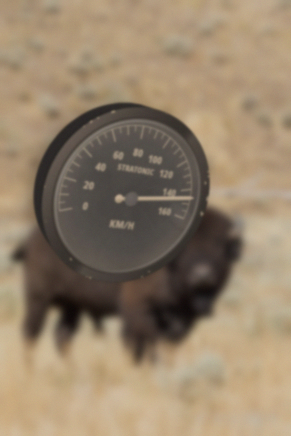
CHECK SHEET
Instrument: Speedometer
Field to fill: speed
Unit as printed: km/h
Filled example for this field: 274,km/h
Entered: 145,km/h
